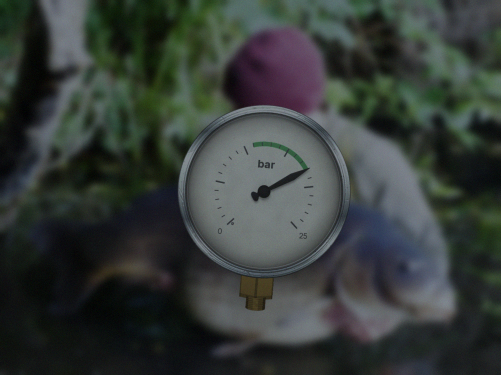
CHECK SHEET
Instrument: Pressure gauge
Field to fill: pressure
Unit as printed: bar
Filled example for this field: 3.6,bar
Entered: 18,bar
